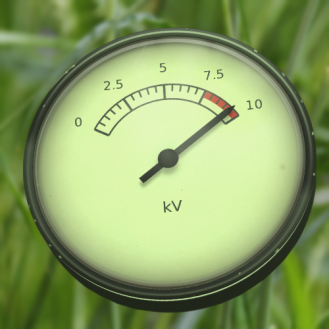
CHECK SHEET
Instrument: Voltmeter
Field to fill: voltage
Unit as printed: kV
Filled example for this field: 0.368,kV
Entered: 9.5,kV
